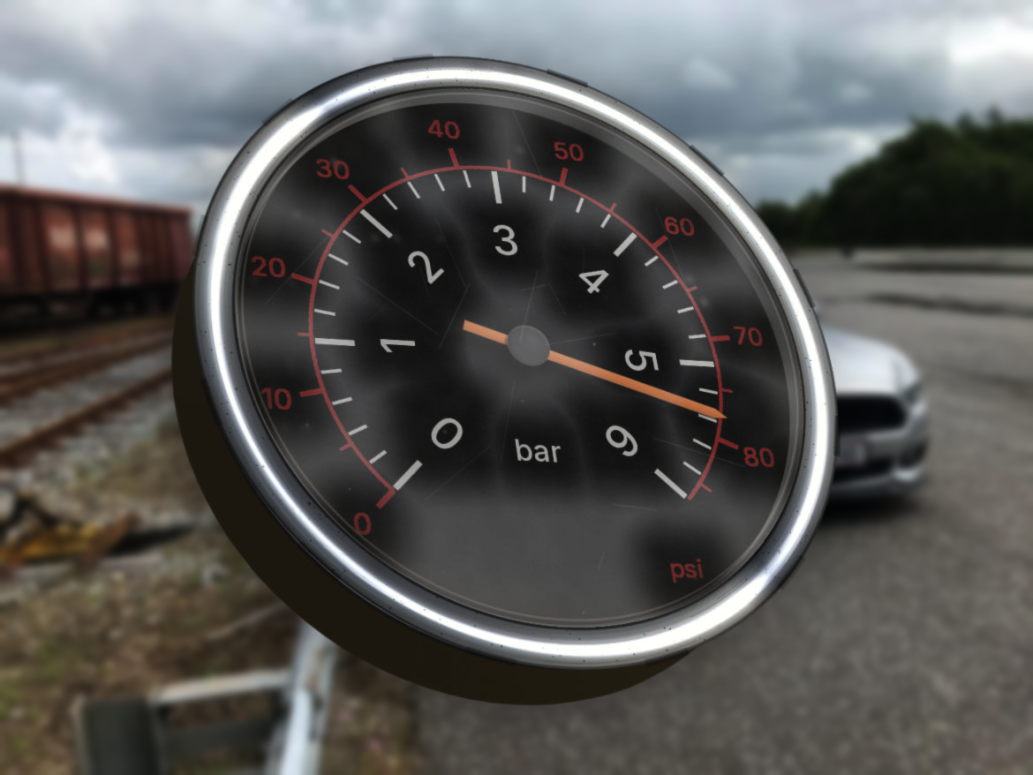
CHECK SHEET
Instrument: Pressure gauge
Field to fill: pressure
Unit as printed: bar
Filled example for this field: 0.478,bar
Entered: 5.4,bar
